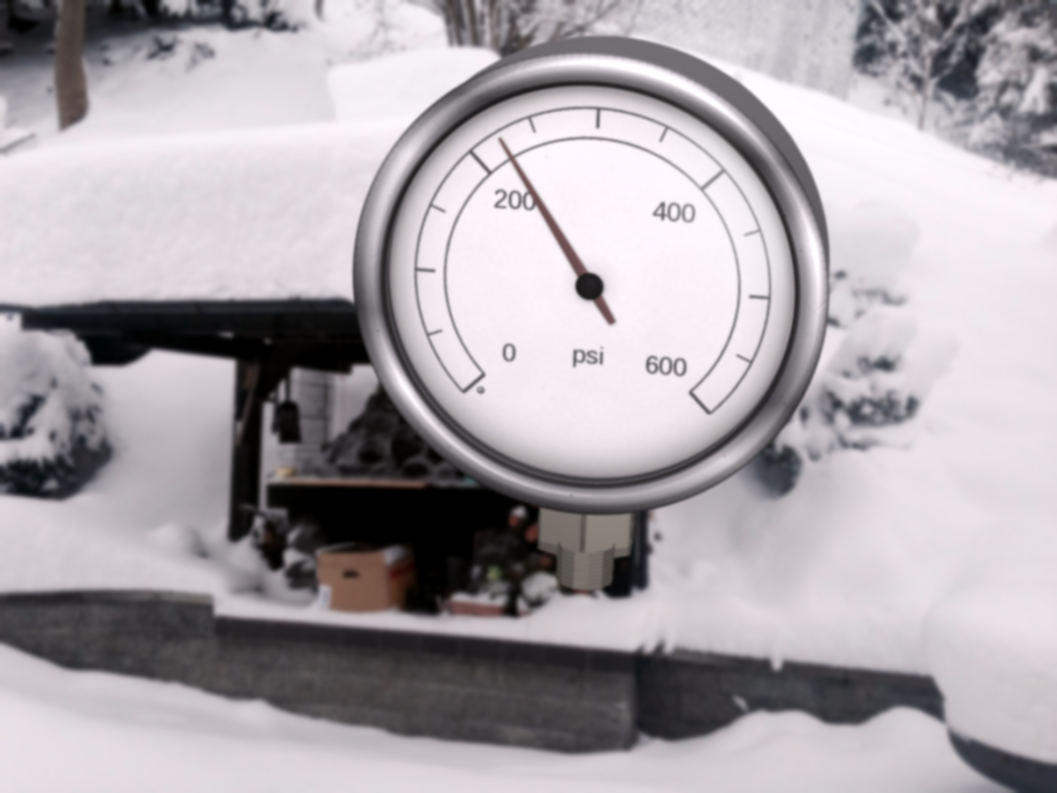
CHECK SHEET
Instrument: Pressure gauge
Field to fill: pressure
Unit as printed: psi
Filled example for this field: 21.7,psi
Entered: 225,psi
